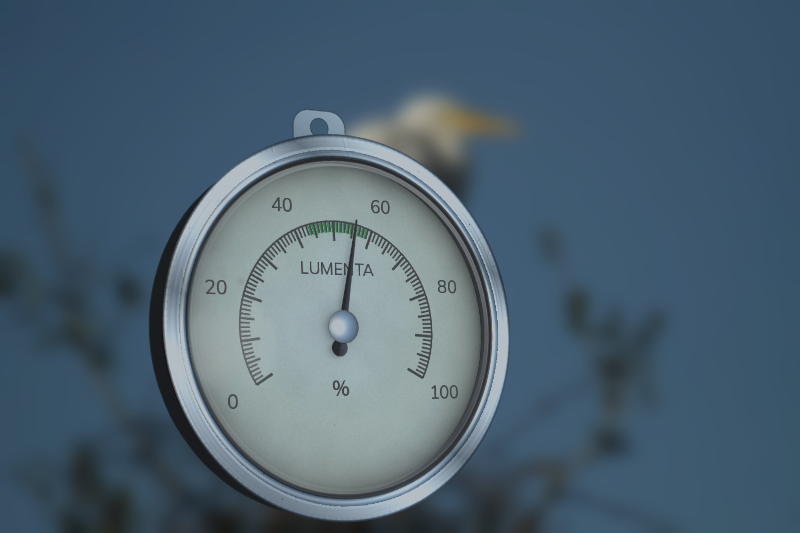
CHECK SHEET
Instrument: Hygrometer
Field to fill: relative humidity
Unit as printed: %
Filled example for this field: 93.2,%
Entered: 55,%
